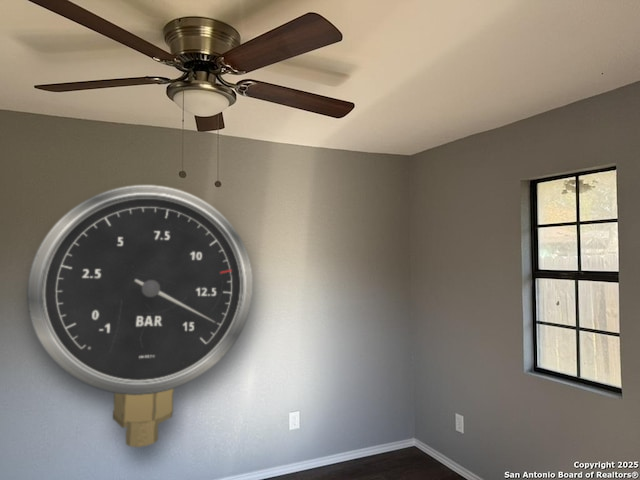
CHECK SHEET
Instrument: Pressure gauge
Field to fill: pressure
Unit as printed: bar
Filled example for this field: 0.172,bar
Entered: 14,bar
